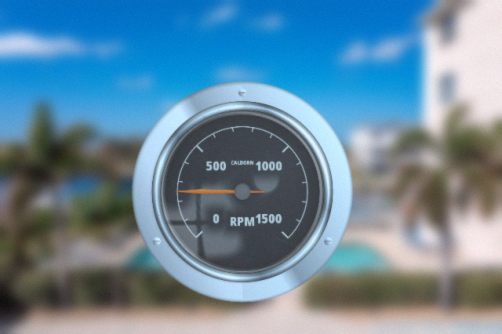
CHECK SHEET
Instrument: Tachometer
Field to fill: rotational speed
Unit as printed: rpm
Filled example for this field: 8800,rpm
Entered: 250,rpm
